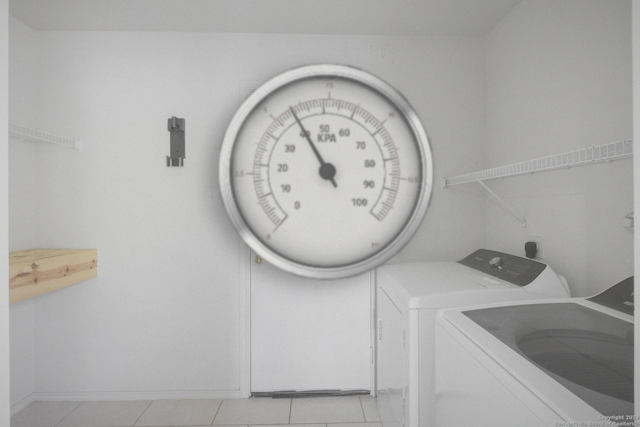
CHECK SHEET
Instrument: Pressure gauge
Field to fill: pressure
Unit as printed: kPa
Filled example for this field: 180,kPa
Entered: 40,kPa
